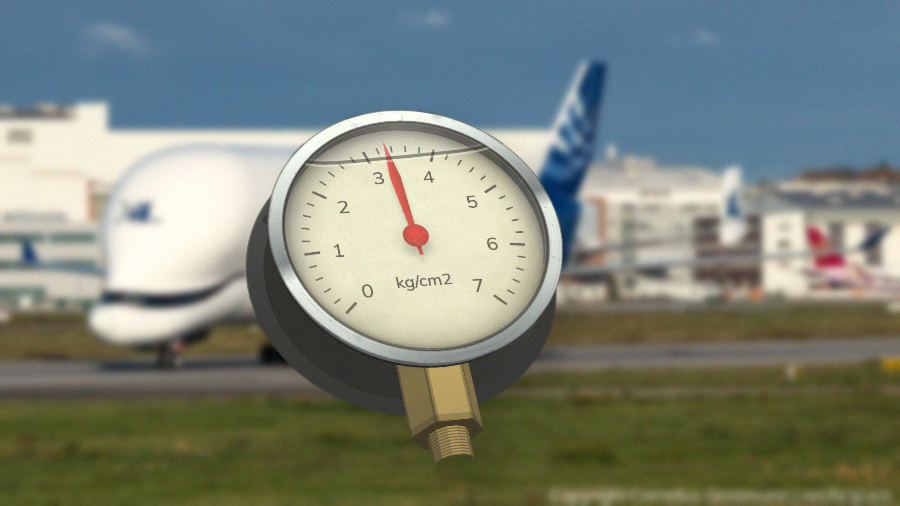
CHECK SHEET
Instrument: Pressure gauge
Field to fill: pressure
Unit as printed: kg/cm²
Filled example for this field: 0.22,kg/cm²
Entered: 3.3,kg/cm²
